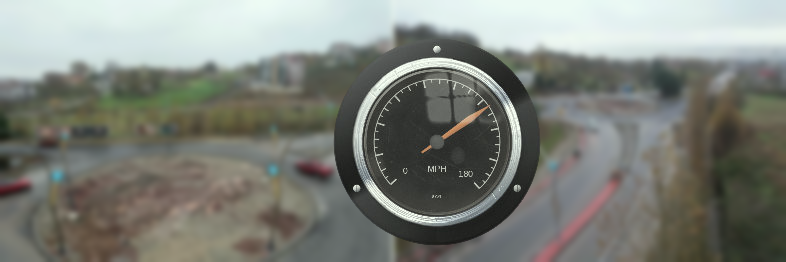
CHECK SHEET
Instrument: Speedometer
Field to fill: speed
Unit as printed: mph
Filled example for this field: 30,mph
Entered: 125,mph
